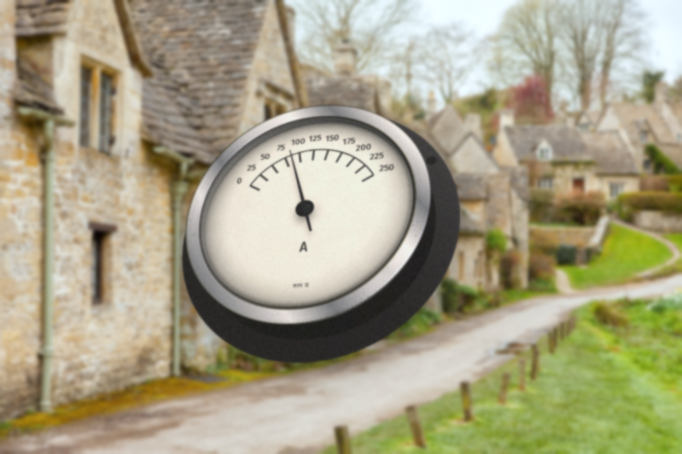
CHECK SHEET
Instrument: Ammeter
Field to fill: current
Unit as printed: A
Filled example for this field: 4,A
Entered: 87.5,A
